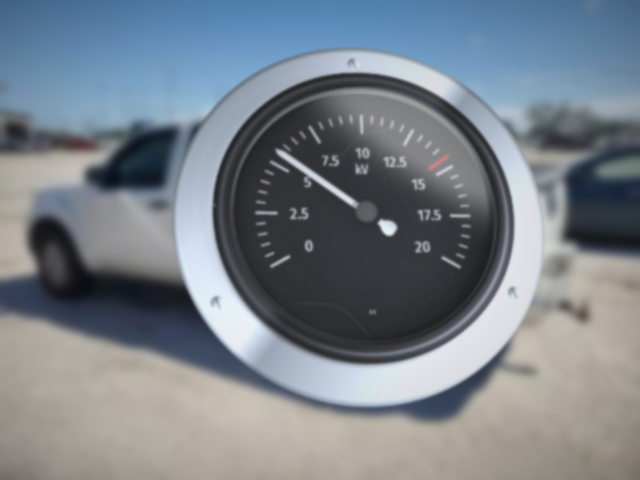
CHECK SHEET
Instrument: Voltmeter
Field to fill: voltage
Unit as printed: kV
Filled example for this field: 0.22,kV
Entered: 5.5,kV
